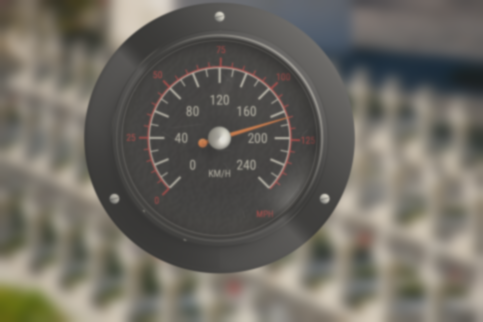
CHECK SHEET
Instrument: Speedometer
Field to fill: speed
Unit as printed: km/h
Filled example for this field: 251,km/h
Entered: 185,km/h
